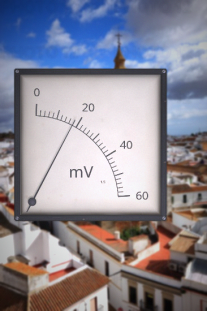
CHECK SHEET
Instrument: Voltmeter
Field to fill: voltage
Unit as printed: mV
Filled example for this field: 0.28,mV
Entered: 18,mV
